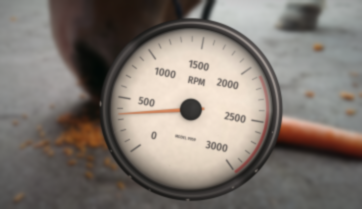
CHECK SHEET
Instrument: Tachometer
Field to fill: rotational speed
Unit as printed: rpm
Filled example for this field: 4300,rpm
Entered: 350,rpm
